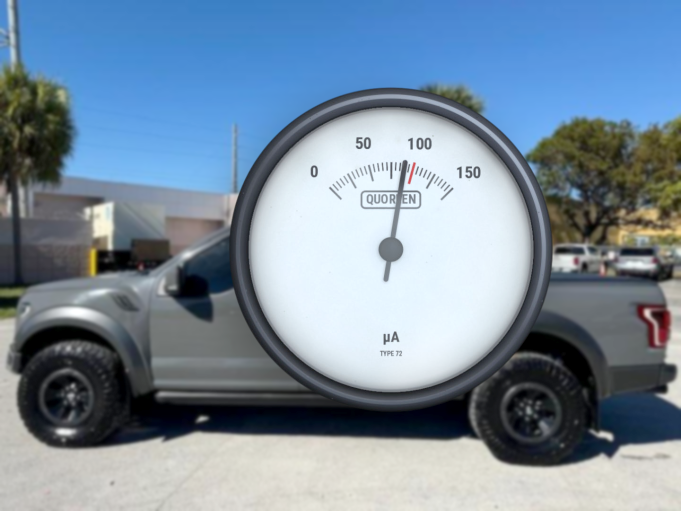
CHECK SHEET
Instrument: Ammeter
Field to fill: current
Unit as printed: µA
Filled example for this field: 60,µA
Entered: 90,µA
